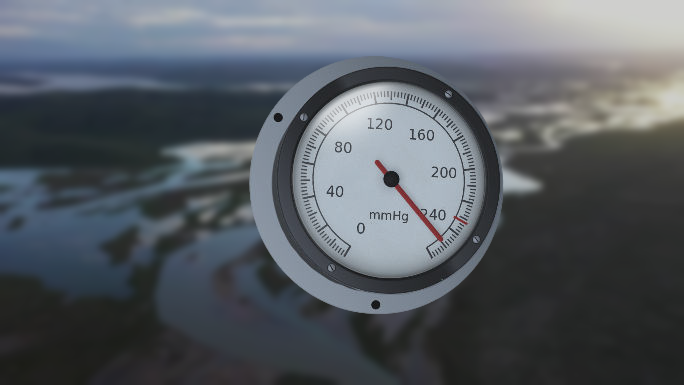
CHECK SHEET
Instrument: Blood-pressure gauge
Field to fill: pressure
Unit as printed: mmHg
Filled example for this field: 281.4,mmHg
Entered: 250,mmHg
